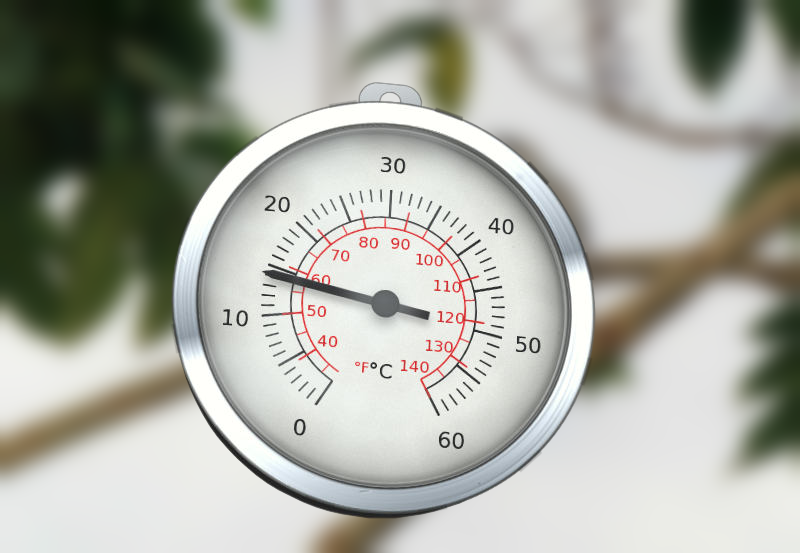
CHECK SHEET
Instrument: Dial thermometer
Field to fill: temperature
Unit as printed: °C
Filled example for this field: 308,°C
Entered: 14,°C
